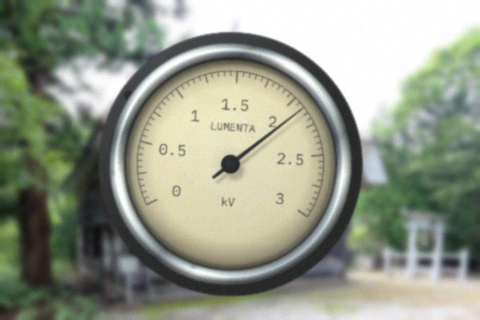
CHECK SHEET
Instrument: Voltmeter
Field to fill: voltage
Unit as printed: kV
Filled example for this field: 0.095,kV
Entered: 2.1,kV
